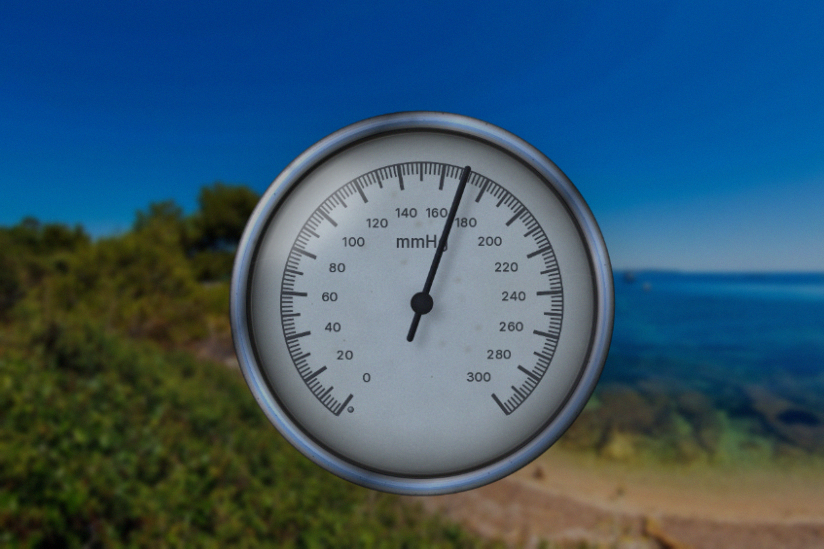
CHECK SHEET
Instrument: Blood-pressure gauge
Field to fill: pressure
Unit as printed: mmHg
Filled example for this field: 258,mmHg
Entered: 170,mmHg
